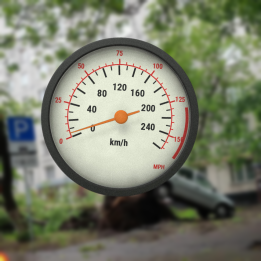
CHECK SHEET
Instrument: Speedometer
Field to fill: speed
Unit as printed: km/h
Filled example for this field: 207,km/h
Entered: 5,km/h
